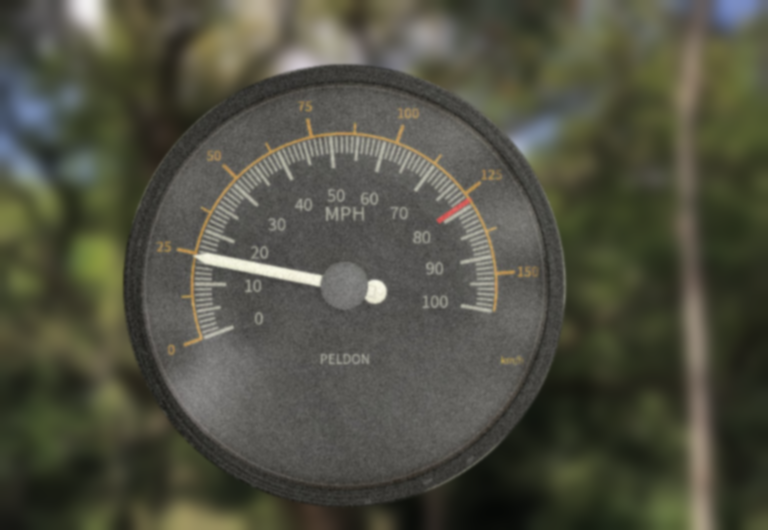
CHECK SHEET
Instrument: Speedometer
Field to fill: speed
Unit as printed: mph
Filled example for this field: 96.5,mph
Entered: 15,mph
